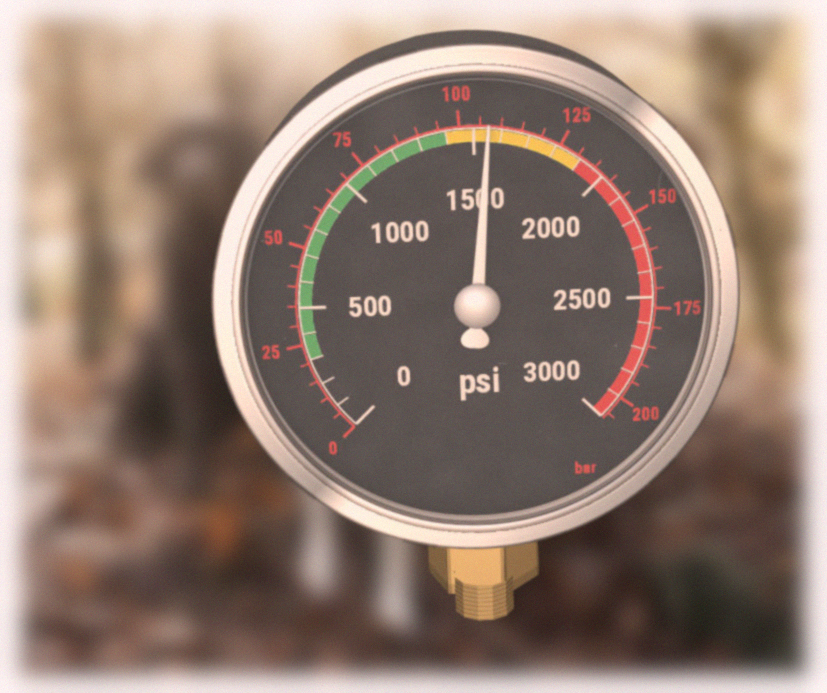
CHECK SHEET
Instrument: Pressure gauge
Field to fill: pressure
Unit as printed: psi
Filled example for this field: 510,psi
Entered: 1550,psi
